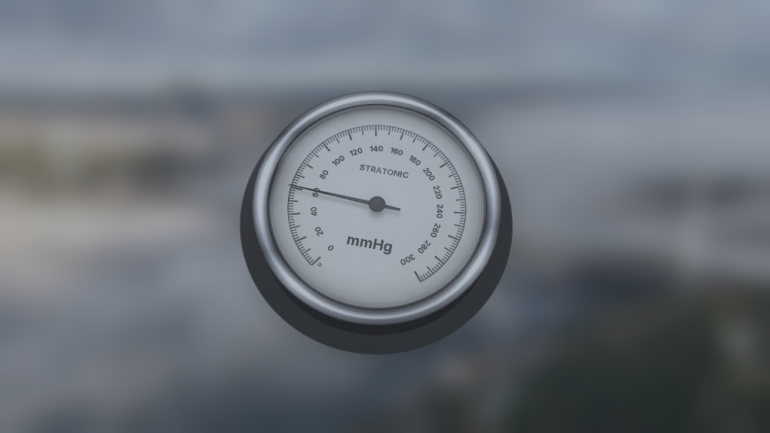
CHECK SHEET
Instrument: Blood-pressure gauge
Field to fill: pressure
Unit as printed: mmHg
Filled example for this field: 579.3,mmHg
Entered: 60,mmHg
